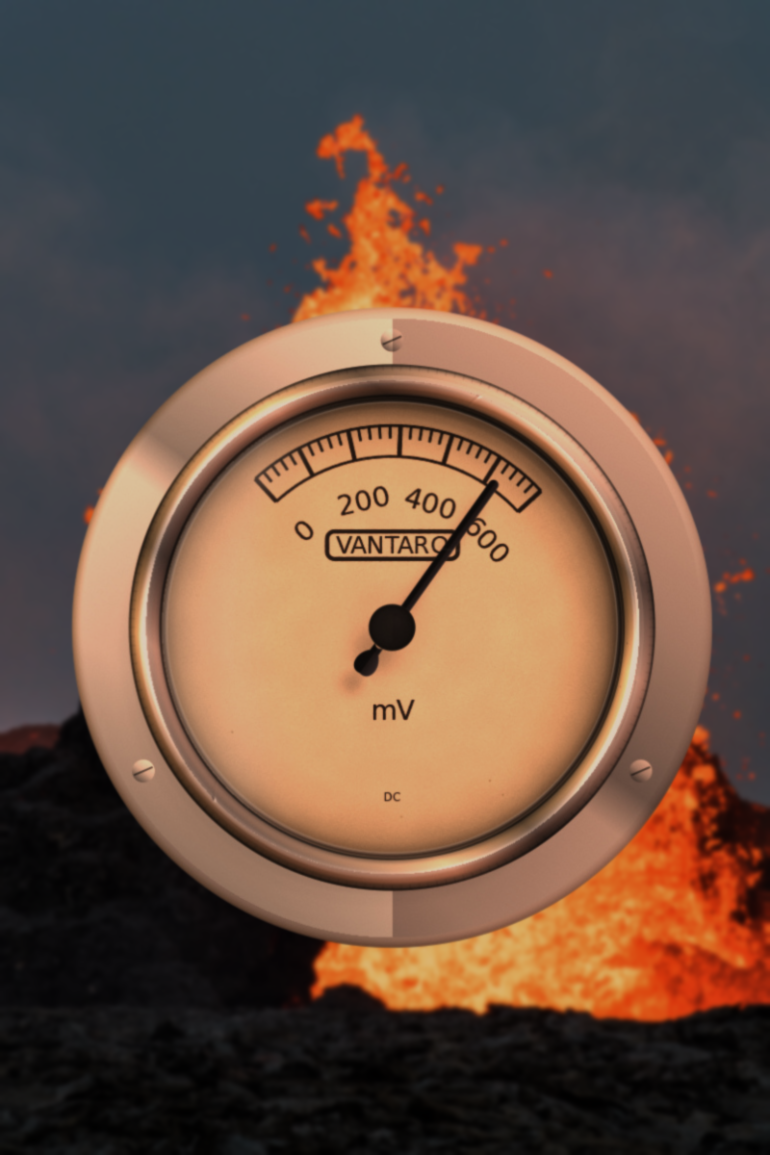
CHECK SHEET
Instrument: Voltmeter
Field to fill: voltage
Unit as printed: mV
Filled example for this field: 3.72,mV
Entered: 520,mV
